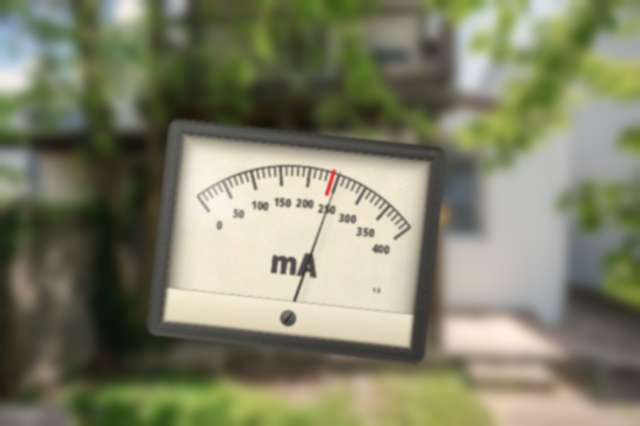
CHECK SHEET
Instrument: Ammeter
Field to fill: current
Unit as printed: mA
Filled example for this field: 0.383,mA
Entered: 250,mA
